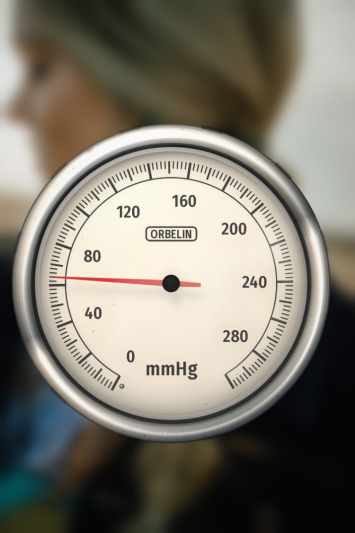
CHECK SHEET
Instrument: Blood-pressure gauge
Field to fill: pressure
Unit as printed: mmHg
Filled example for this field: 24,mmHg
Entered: 64,mmHg
